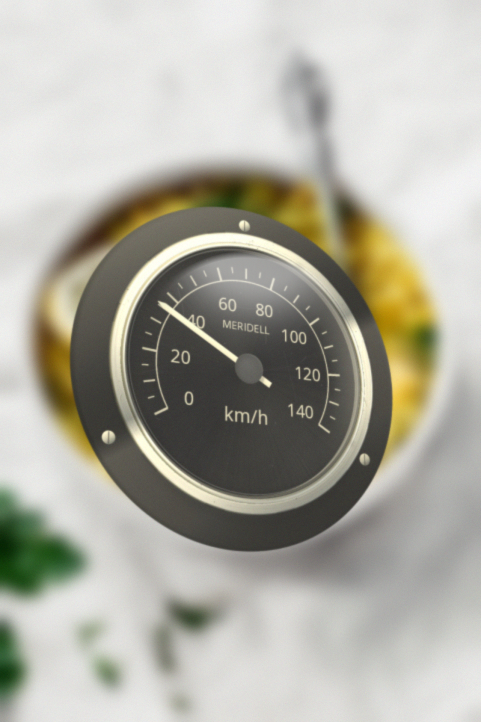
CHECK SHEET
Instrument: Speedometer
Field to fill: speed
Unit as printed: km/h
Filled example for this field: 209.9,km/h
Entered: 35,km/h
